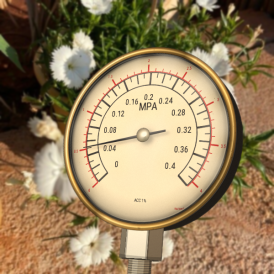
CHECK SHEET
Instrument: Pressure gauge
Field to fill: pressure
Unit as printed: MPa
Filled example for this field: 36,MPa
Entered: 0.05,MPa
